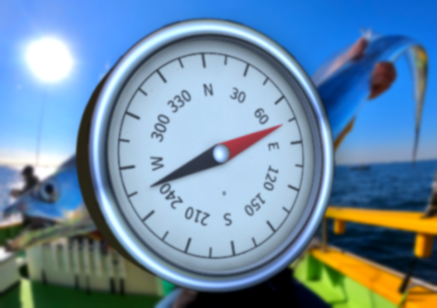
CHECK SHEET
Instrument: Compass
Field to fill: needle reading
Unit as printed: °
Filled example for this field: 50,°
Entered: 75,°
